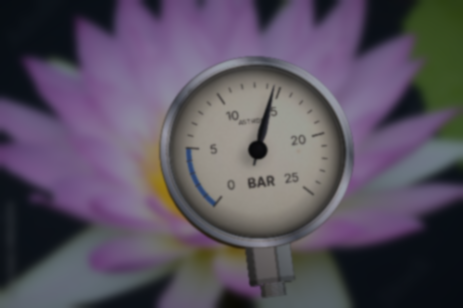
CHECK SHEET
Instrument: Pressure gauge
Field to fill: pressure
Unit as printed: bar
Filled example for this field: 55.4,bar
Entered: 14.5,bar
